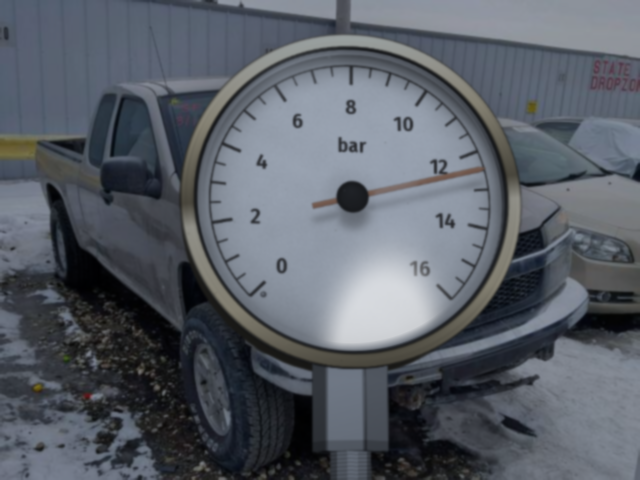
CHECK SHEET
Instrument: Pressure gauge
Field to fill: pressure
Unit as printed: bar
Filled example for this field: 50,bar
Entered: 12.5,bar
